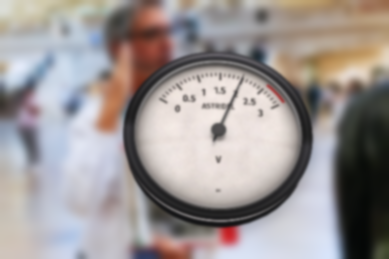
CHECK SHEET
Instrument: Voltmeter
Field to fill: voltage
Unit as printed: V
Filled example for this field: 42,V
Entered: 2,V
